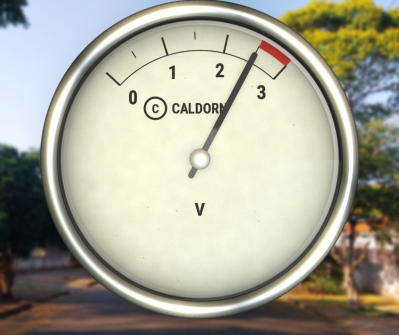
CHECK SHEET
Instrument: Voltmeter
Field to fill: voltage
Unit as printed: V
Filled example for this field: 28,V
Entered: 2.5,V
